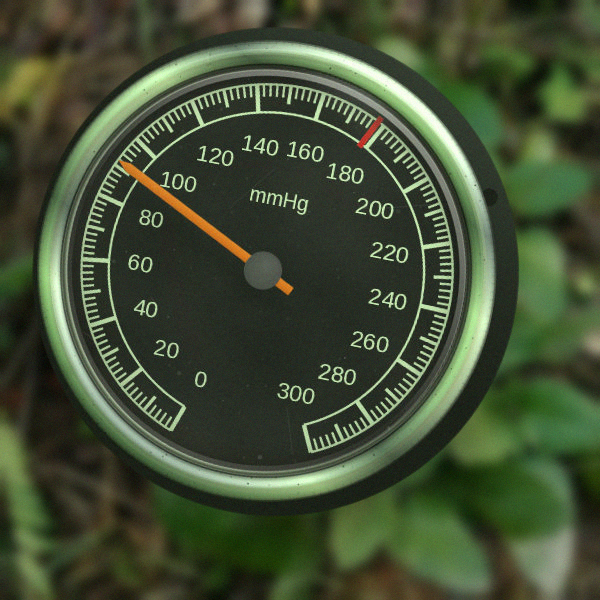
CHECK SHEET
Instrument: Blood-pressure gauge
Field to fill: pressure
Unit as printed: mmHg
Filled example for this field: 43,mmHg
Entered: 92,mmHg
